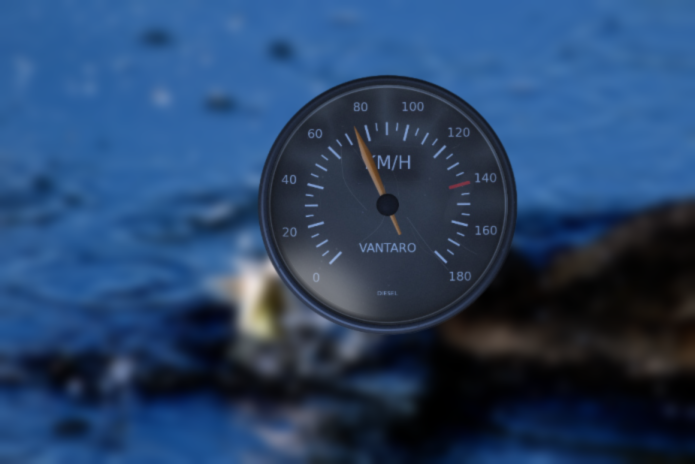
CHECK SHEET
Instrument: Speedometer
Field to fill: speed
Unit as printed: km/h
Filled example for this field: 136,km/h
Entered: 75,km/h
